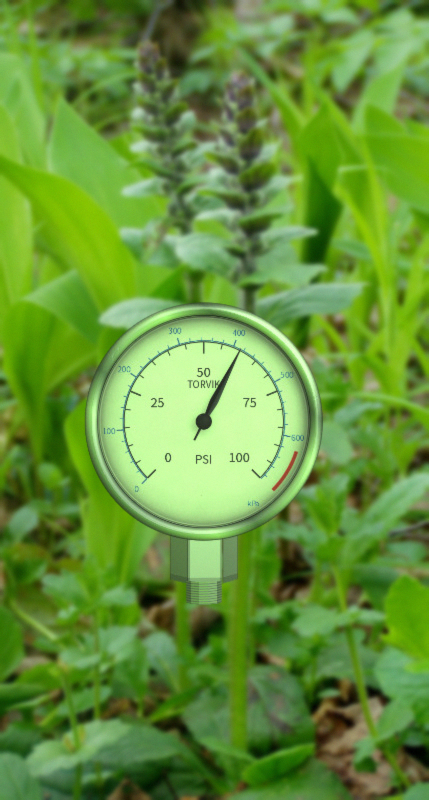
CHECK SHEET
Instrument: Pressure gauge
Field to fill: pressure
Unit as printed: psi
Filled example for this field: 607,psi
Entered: 60,psi
